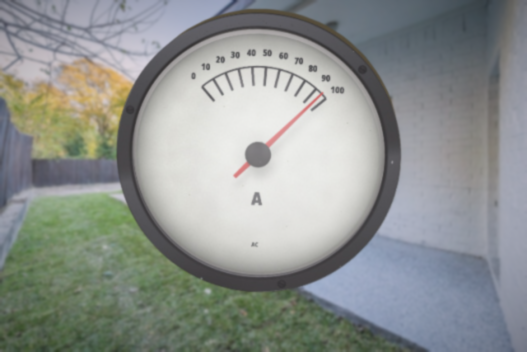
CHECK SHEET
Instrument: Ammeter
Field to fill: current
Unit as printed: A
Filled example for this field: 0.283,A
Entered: 95,A
